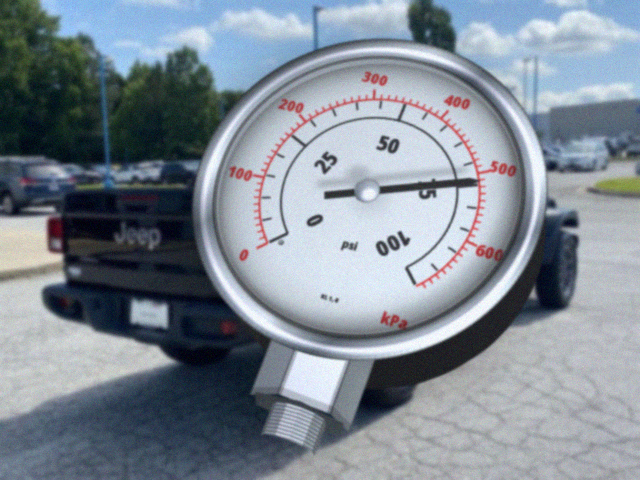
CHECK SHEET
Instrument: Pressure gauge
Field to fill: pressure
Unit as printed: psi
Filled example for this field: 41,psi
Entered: 75,psi
